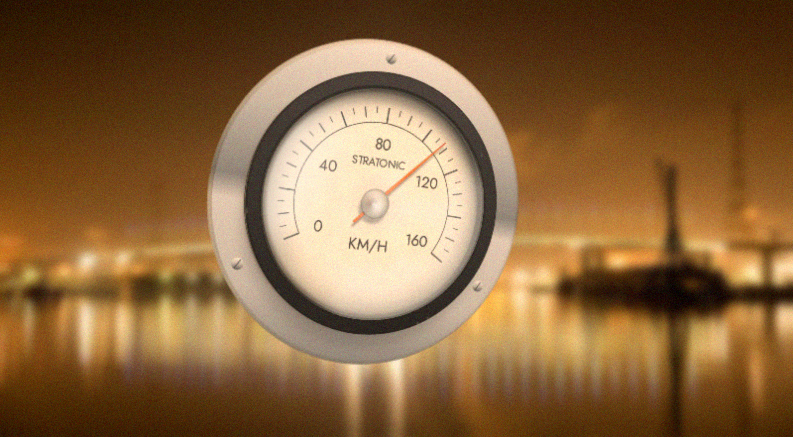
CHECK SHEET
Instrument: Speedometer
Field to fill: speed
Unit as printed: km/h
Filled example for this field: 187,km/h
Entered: 107.5,km/h
